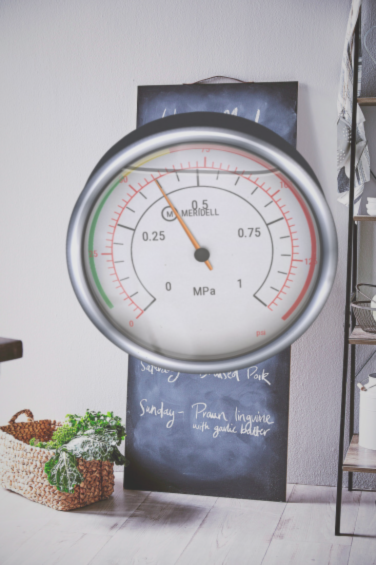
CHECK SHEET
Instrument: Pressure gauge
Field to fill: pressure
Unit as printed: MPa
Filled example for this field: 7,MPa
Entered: 0.4,MPa
